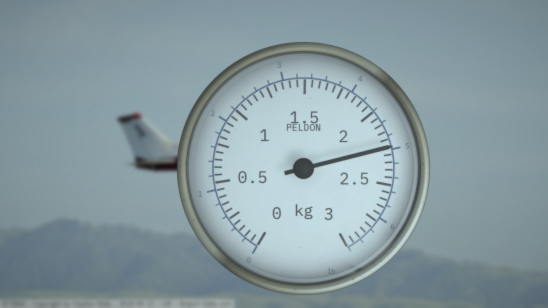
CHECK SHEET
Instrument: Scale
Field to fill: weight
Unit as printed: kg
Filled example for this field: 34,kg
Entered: 2.25,kg
